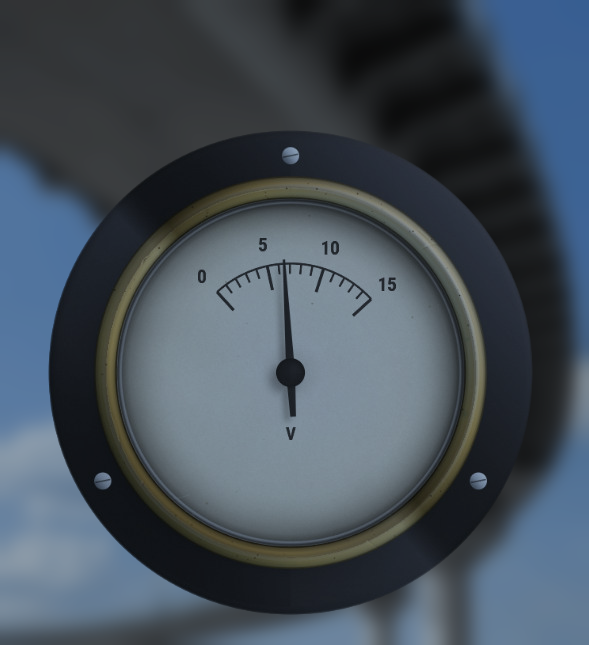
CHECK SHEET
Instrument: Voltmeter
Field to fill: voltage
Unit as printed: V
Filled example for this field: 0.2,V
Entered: 6.5,V
